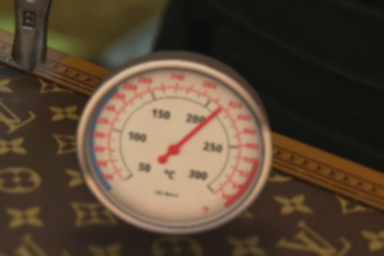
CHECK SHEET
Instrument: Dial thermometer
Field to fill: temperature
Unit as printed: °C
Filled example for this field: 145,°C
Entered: 210,°C
